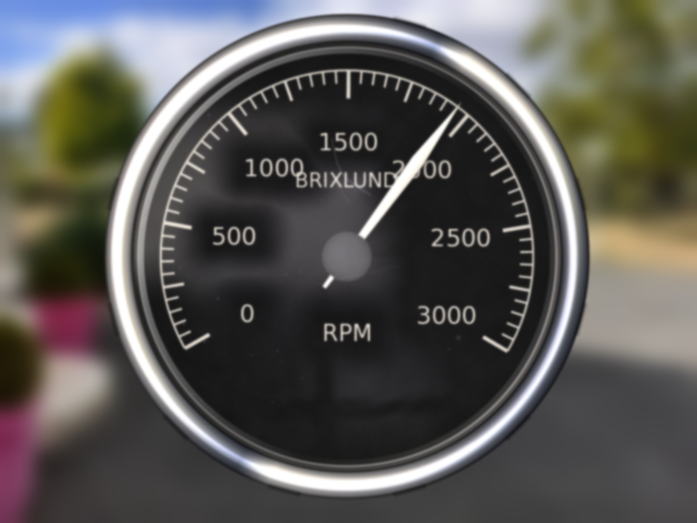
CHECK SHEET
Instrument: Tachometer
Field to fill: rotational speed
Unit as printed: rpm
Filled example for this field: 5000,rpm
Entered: 1950,rpm
